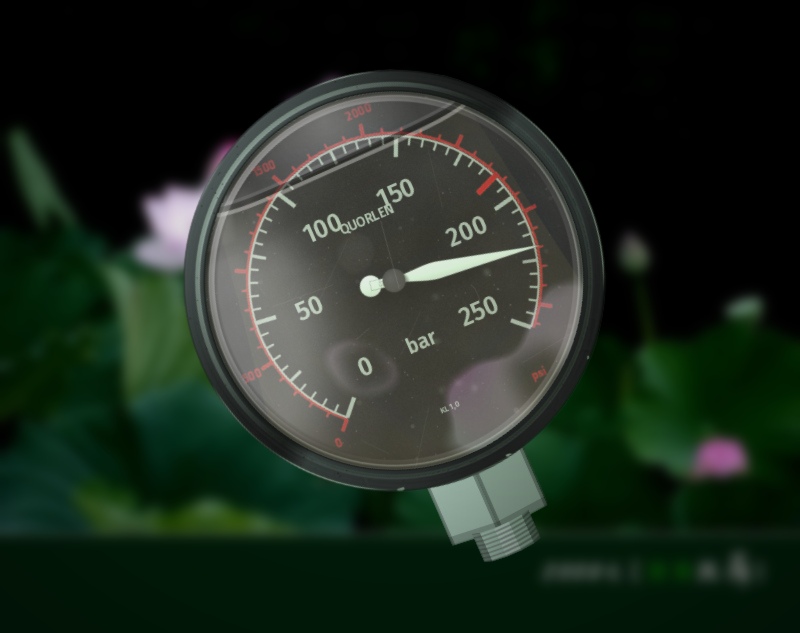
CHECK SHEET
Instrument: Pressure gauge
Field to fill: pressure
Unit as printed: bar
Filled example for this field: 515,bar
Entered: 220,bar
